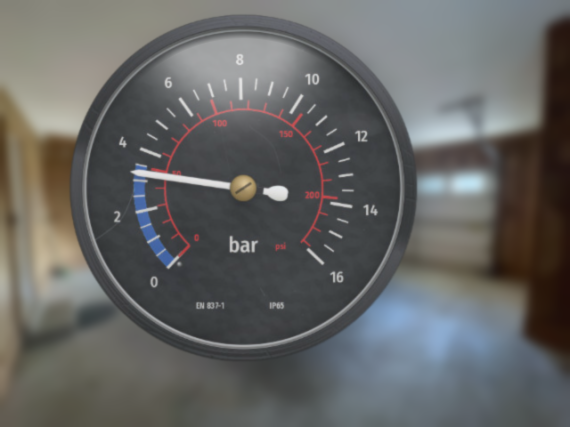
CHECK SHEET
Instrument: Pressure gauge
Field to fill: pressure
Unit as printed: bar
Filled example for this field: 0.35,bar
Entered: 3.25,bar
